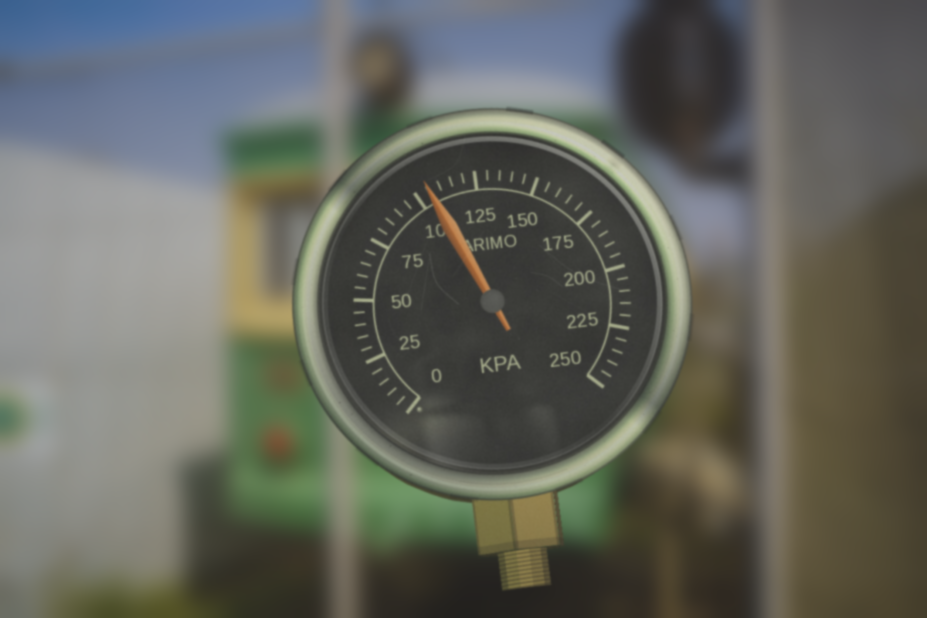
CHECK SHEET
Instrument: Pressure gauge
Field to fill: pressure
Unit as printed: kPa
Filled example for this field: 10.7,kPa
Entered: 105,kPa
